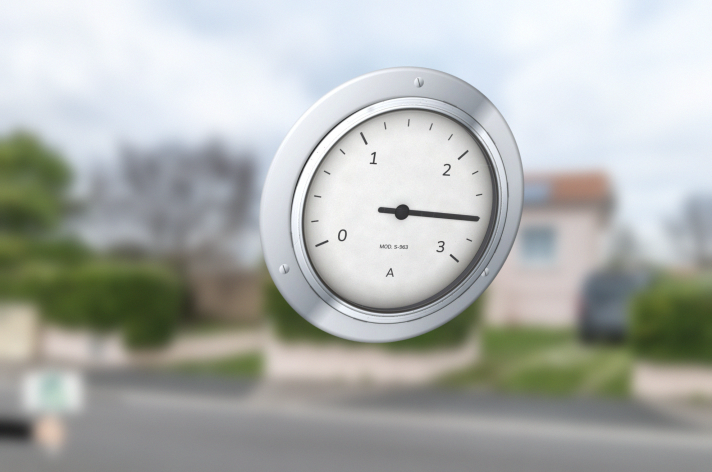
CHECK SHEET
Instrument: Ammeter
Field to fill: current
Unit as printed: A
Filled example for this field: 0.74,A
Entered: 2.6,A
